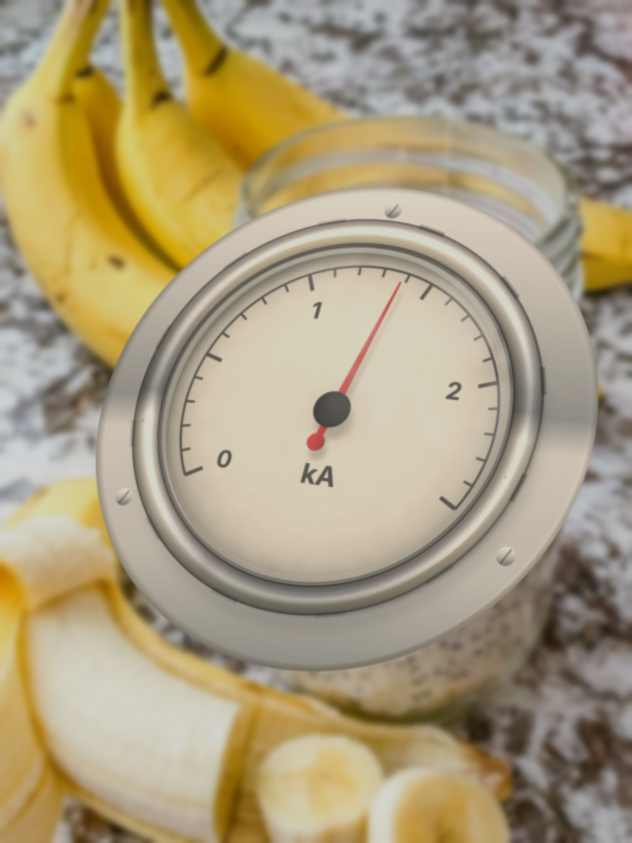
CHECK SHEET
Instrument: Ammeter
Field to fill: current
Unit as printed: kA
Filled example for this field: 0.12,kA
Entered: 1.4,kA
